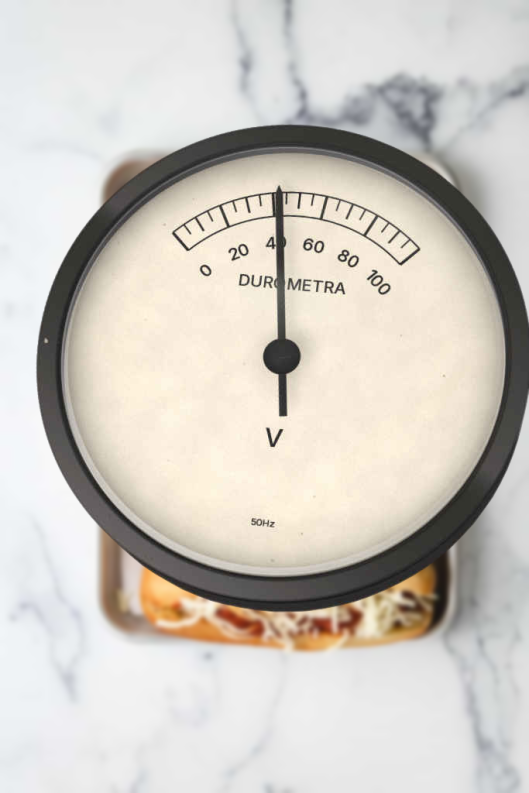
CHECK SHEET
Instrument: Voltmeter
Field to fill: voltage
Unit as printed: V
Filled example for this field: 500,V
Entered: 42.5,V
